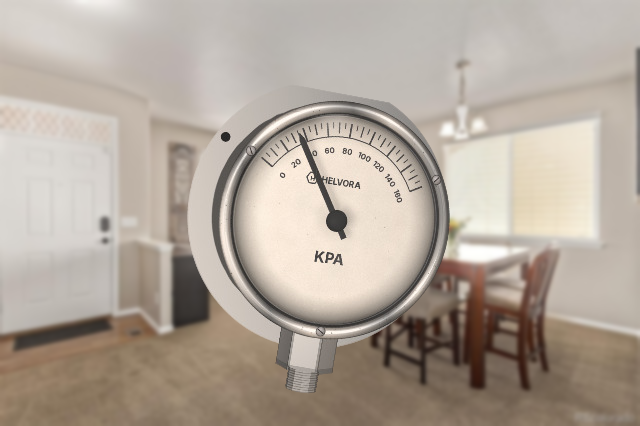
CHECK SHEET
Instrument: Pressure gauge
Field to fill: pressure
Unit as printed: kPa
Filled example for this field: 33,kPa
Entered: 35,kPa
